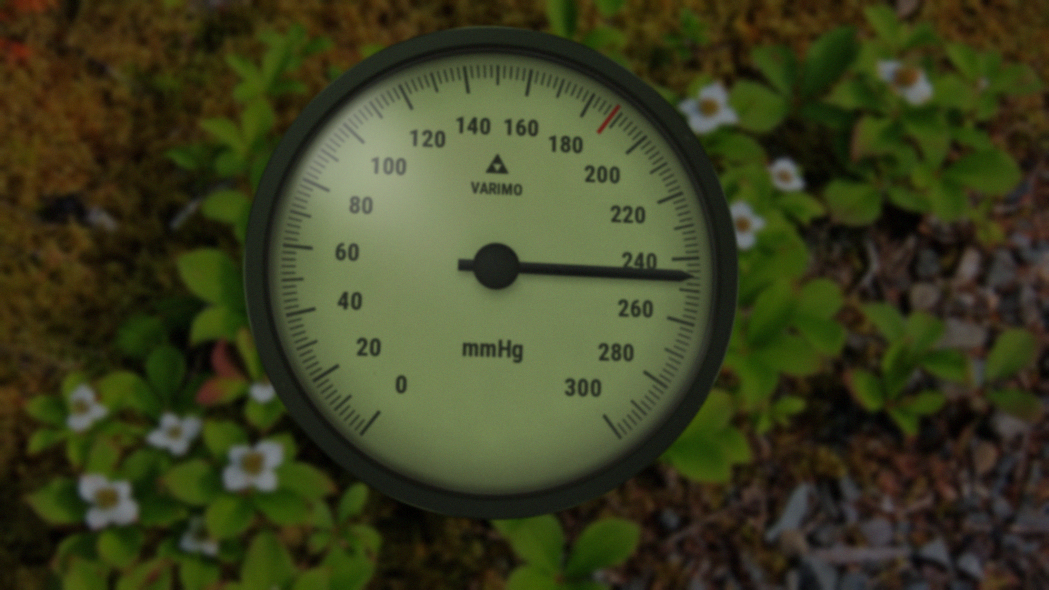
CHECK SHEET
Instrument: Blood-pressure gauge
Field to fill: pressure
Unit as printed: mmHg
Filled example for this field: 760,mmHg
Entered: 246,mmHg
